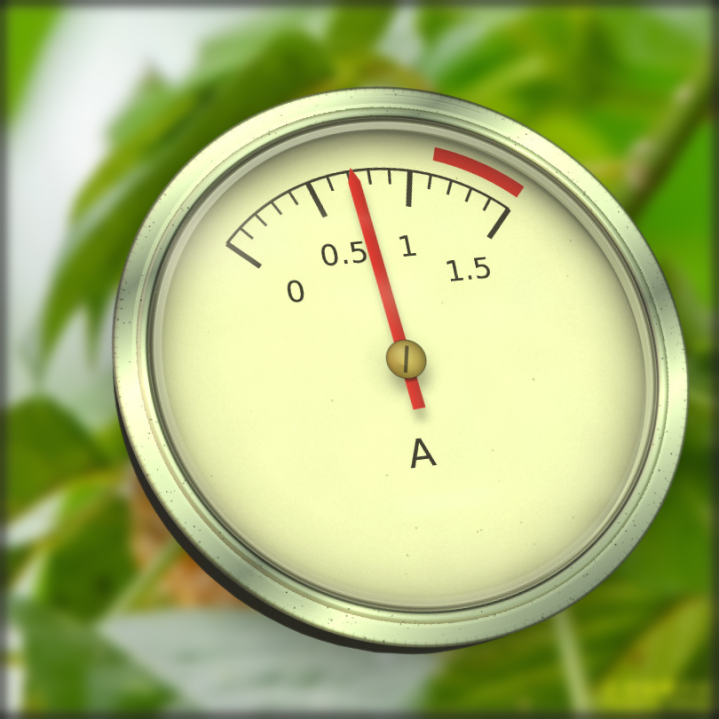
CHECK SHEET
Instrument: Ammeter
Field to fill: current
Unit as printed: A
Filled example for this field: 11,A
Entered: 0.7,A
